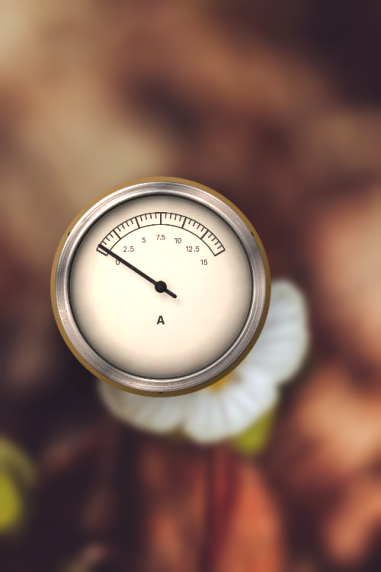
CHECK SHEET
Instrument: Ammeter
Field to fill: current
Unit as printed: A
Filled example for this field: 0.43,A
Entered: 0.5,A
